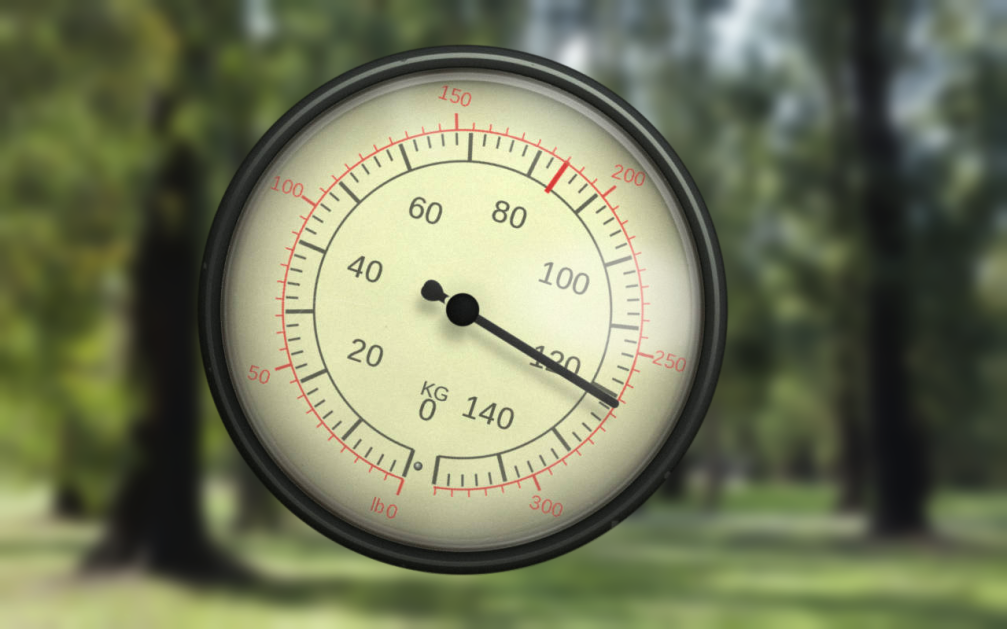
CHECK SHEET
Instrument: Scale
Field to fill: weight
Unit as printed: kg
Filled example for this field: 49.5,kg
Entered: 121,kg
